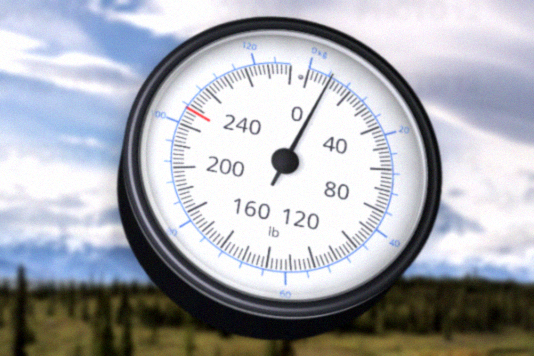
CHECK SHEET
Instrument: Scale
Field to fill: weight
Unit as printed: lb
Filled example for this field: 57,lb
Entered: 10,lb
